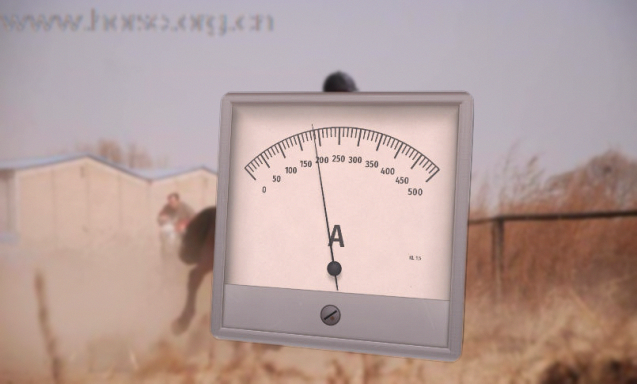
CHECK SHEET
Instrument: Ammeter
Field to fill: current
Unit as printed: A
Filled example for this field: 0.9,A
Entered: 190,A
